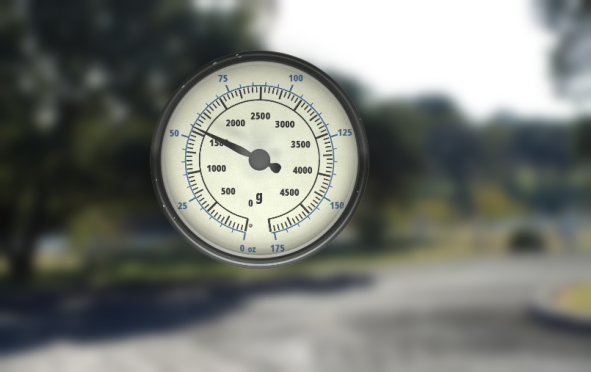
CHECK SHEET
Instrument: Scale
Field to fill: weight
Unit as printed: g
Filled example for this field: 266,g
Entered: 1550,g
